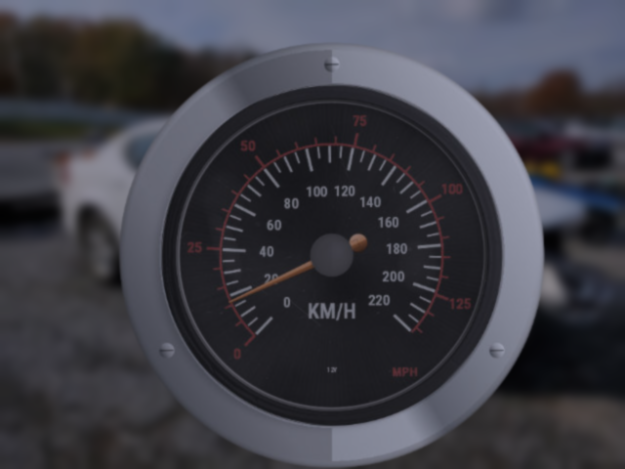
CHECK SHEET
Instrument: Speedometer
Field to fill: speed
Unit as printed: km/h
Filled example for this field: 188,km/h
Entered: 17.5,km/h
